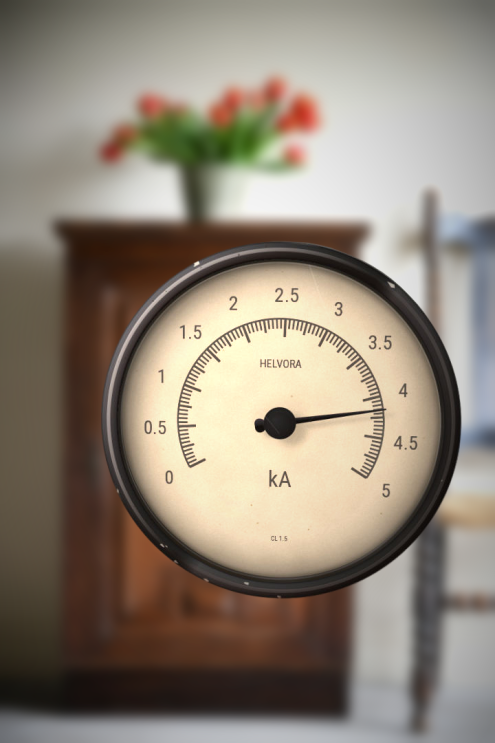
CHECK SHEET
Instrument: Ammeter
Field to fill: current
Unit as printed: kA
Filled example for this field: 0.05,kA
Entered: 4.15,kA
